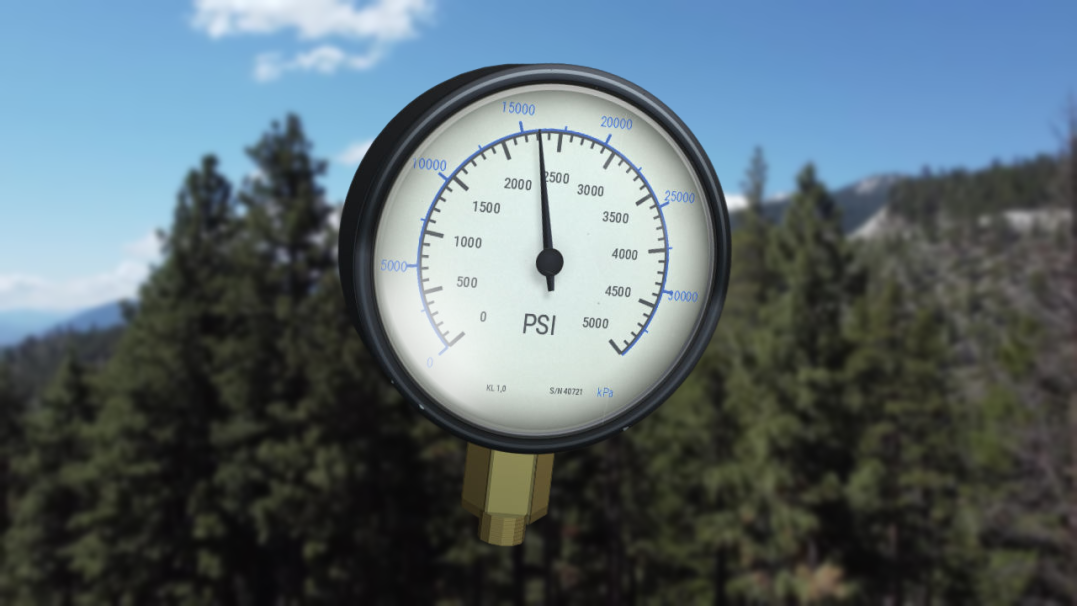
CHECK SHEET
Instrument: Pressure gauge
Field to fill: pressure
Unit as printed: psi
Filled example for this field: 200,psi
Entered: 2300,psi
